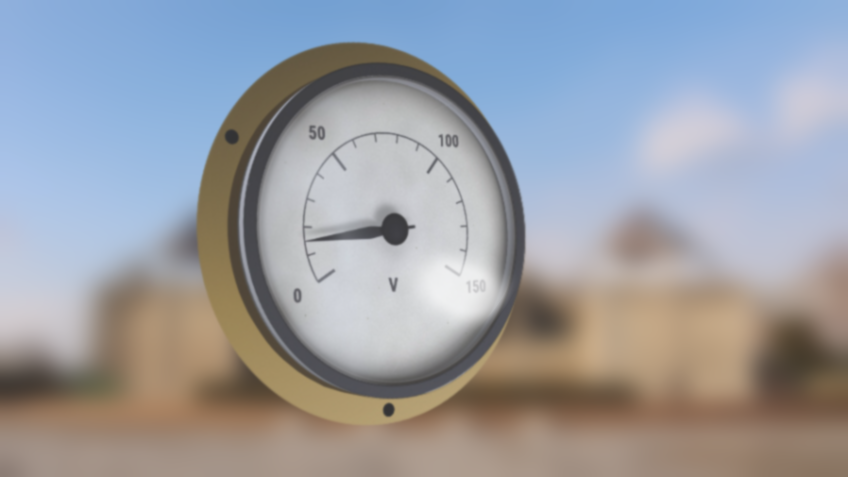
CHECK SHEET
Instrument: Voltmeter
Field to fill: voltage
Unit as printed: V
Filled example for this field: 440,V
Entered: 15,V
